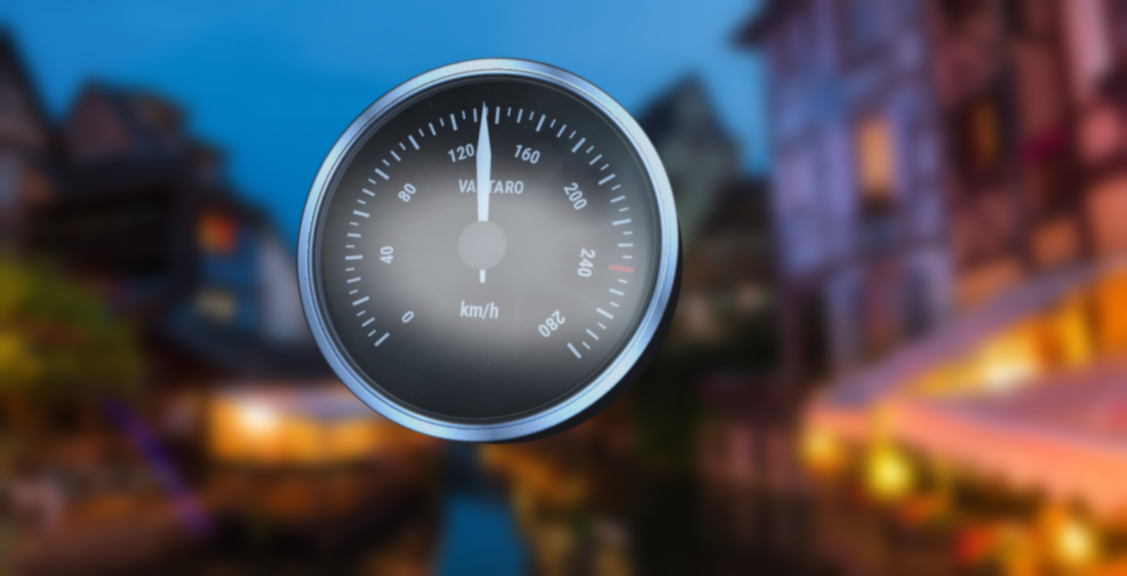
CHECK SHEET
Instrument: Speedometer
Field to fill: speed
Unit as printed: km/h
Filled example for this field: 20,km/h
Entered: 135,km/h
